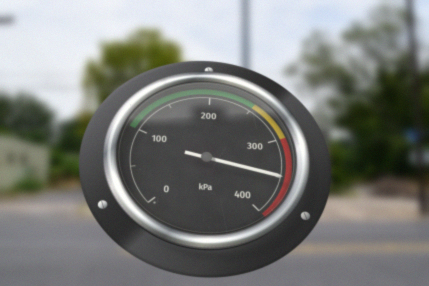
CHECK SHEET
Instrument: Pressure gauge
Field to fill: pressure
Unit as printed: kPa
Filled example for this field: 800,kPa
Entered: 350,kPa
